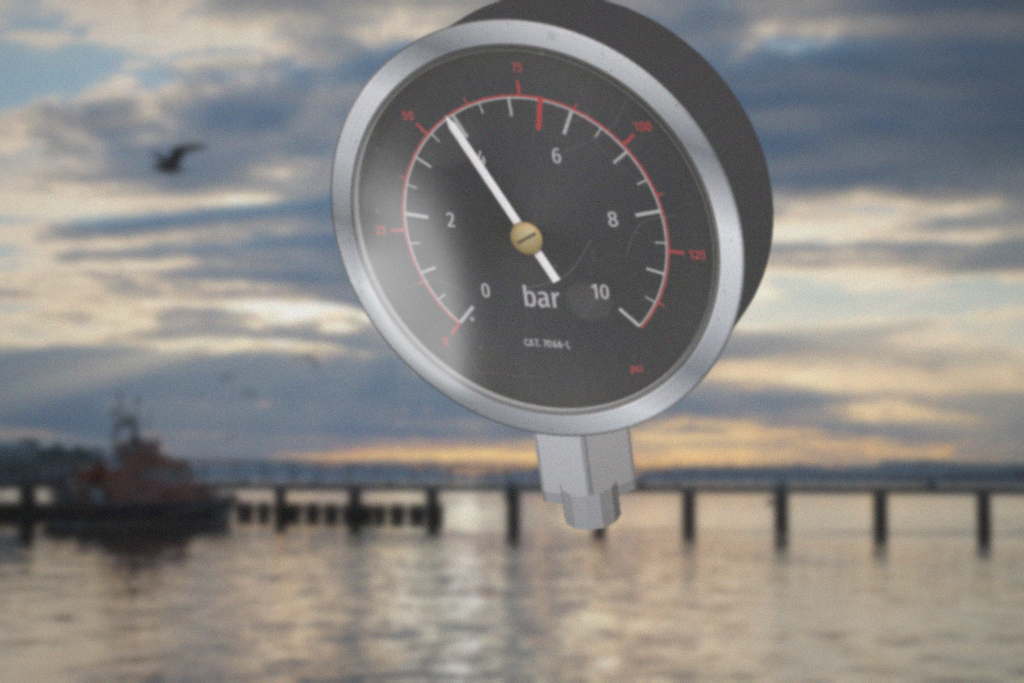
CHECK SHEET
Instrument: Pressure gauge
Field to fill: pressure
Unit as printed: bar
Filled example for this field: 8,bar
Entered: 4,bar
